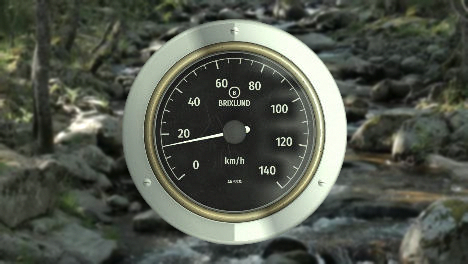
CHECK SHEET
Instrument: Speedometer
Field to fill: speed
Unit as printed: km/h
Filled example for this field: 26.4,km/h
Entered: 15,km/h
